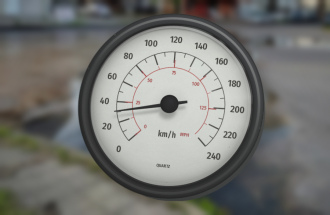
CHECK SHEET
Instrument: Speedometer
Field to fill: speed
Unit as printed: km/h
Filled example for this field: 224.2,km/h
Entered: 30,km/h
